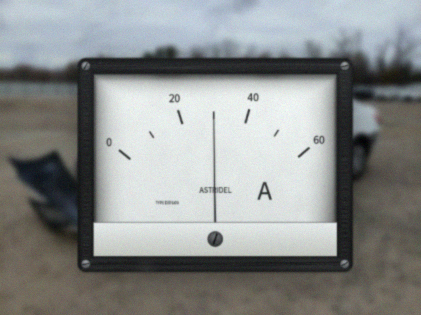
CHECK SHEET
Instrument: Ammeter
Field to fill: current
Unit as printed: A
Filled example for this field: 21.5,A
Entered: 30,A
